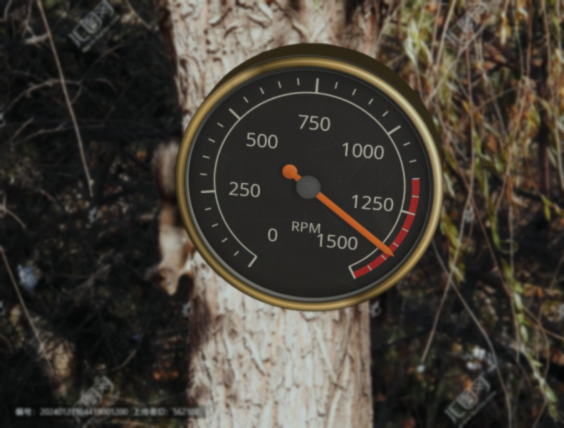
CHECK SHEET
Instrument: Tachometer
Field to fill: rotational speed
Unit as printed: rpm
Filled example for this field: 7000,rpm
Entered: 1375,rpm
